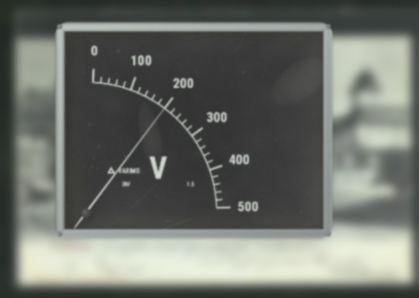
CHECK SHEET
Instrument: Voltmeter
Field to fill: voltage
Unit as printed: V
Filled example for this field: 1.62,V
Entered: 200,V
